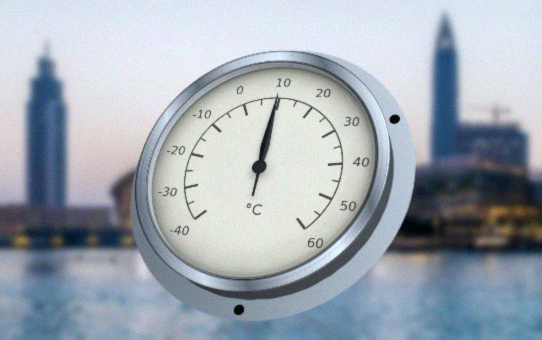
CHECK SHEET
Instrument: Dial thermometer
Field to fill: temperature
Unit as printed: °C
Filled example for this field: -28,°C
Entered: 10,°C
